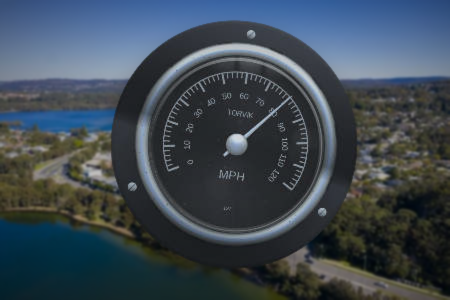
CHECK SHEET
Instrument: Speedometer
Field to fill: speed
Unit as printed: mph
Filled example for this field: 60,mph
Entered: 80,mph
